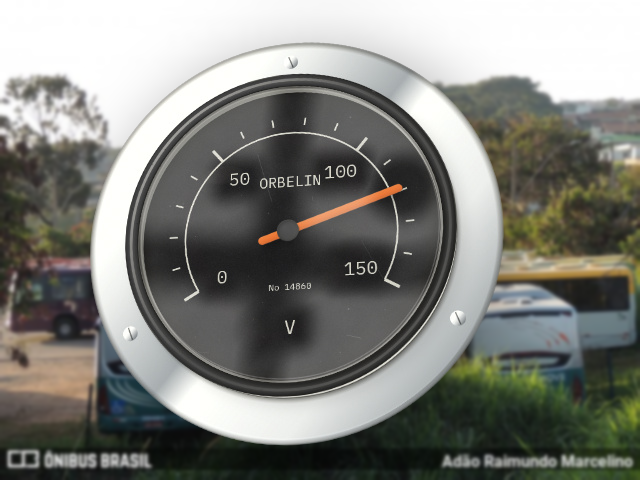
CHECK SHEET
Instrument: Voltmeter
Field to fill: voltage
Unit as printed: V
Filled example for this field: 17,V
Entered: 120,V
